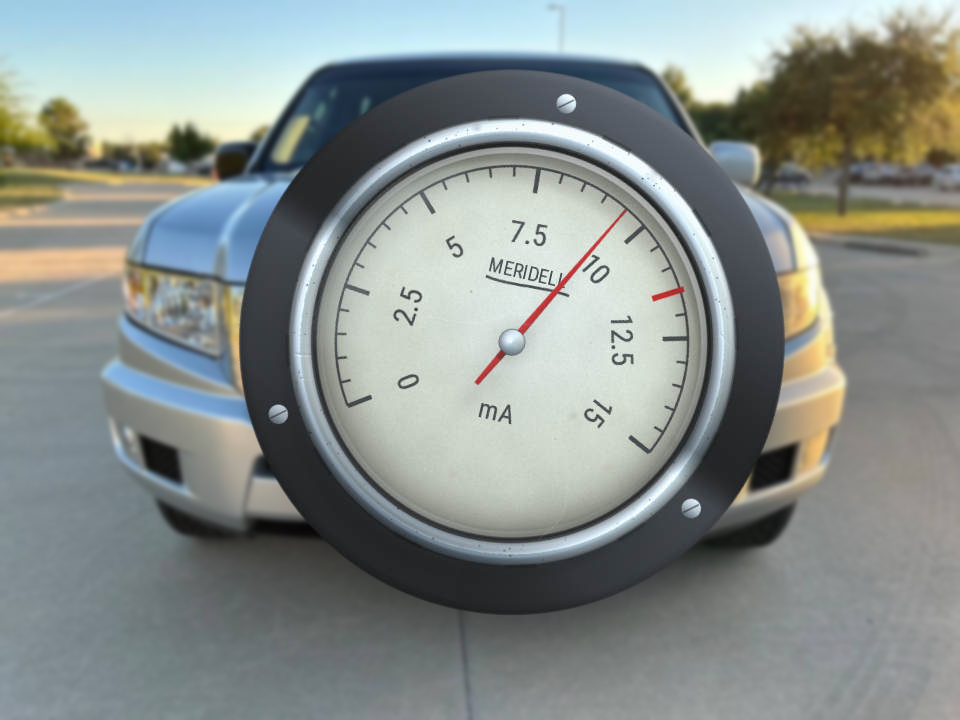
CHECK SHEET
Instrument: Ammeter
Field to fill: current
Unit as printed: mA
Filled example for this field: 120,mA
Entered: 9.5,mA
